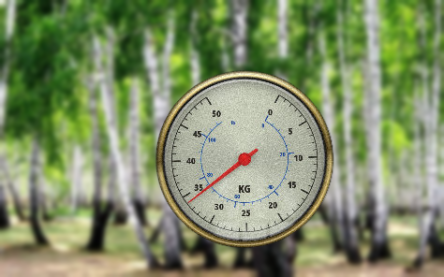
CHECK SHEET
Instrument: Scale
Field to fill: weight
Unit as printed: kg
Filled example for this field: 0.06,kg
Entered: 34,kg
